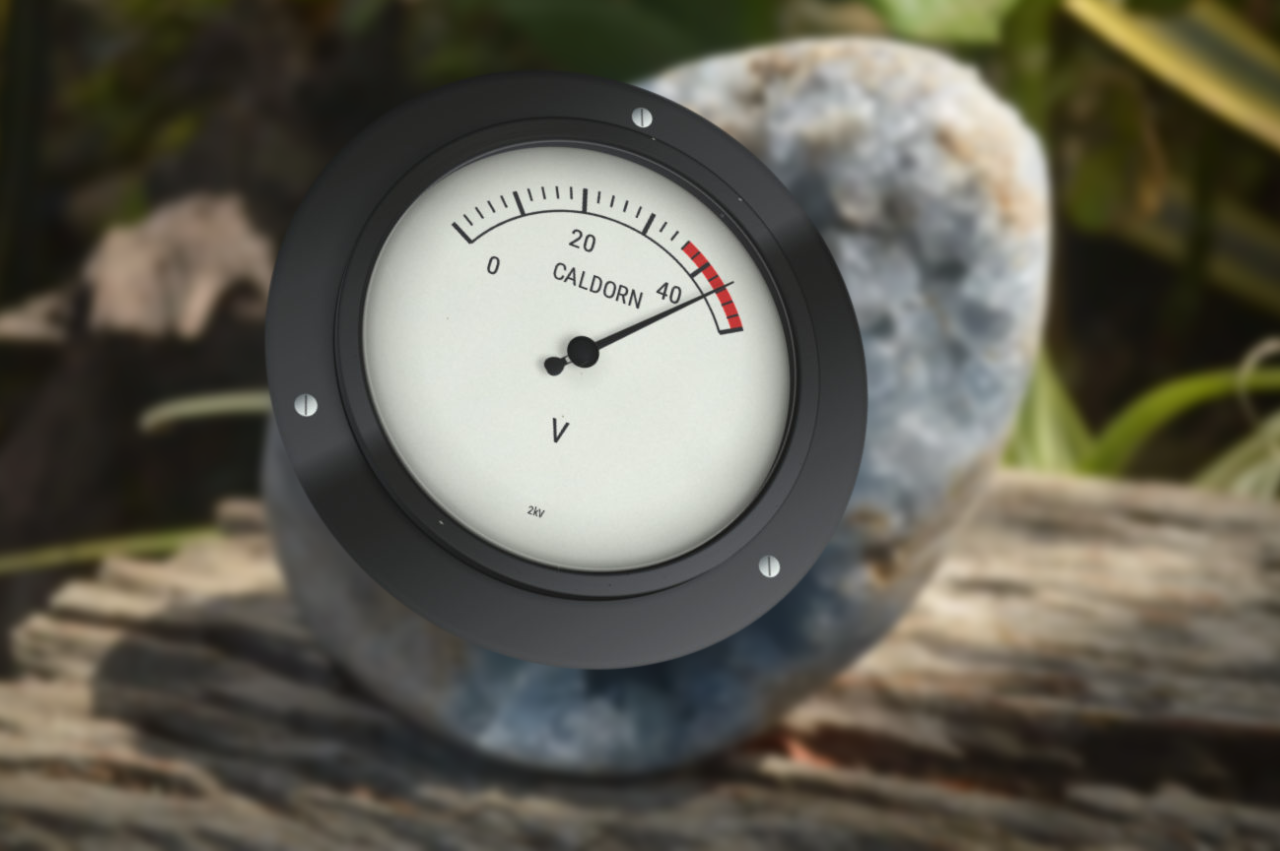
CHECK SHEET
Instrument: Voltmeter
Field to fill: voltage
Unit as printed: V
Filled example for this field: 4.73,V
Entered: 44,V
